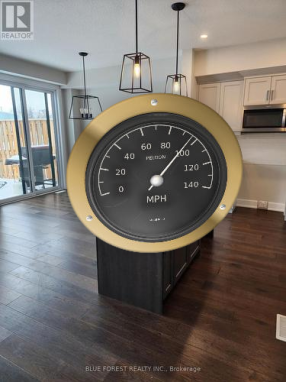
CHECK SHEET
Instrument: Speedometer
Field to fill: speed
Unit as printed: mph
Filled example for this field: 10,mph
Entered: 95,mph
